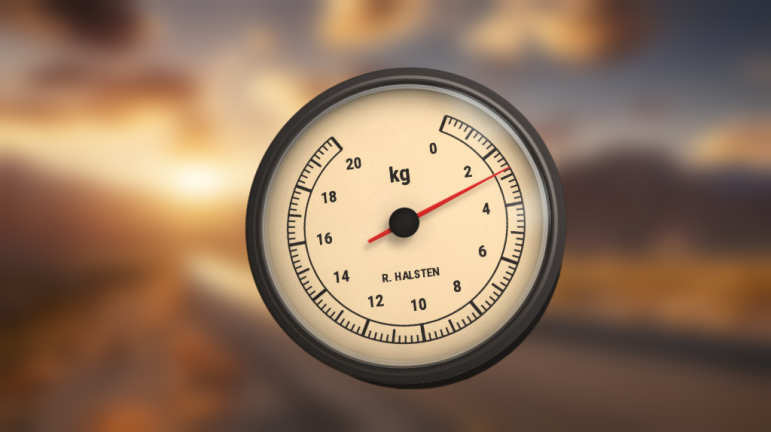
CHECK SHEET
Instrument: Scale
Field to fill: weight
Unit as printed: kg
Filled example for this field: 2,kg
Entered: 2.8,kg
